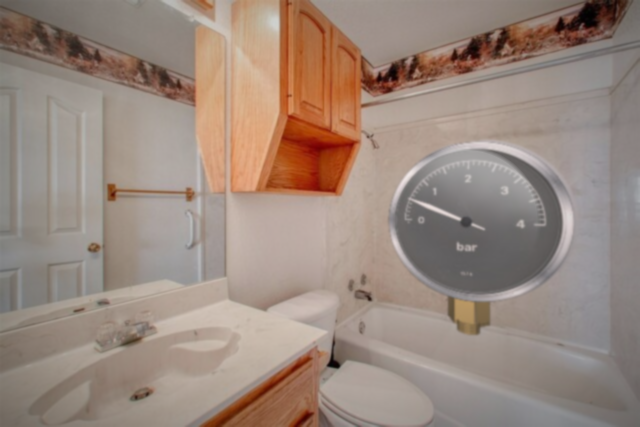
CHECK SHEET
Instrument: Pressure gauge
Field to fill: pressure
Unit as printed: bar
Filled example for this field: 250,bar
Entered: 0.5,bar
